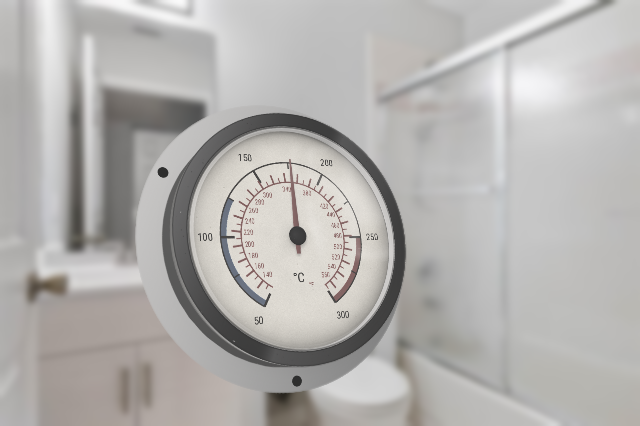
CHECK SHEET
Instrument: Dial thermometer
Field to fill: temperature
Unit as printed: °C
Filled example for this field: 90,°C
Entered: 175,°C
